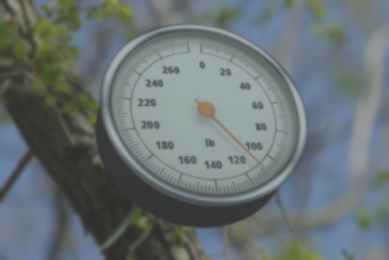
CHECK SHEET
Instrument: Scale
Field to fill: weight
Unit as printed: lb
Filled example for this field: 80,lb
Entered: 110,lb
